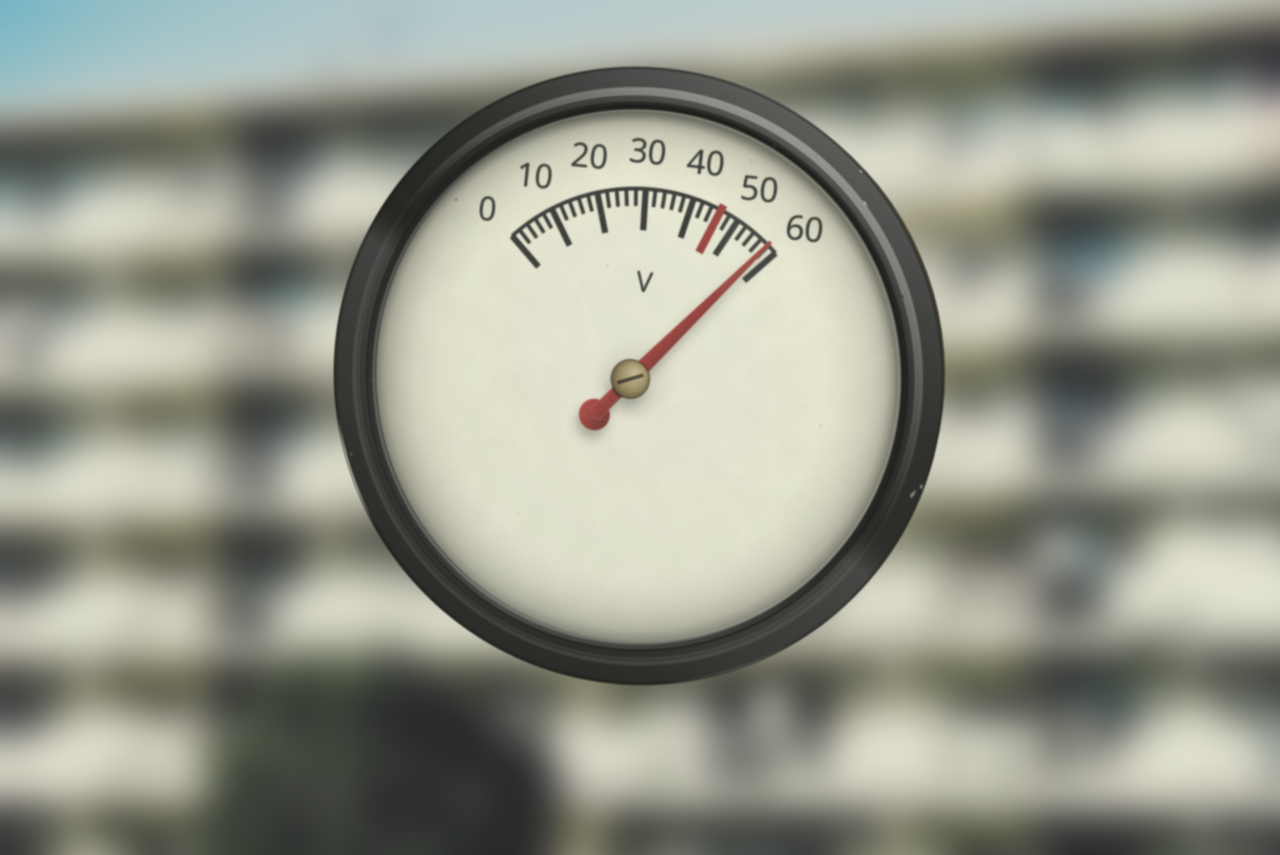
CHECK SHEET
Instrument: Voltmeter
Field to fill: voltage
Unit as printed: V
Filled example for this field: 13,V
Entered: 58,V
